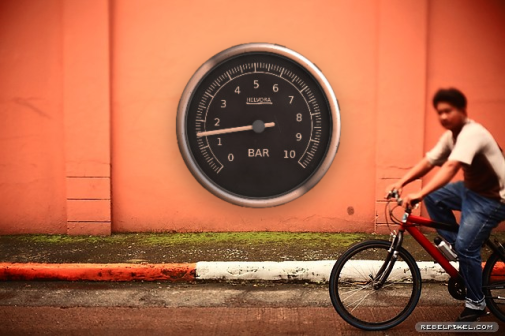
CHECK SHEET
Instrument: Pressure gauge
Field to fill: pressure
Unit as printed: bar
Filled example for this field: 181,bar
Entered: 1.5,bar
